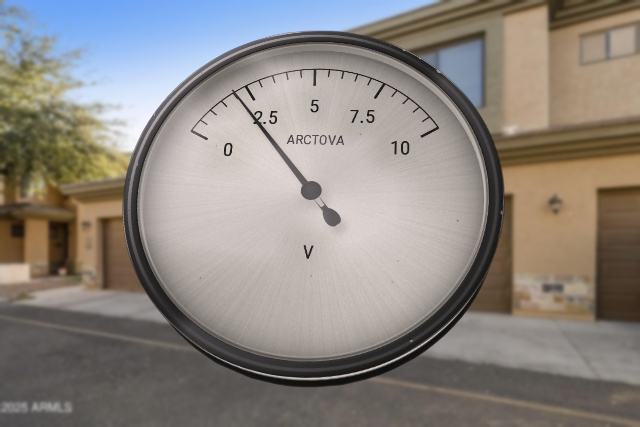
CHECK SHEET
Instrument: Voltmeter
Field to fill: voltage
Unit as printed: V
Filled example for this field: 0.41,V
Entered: 2,V
